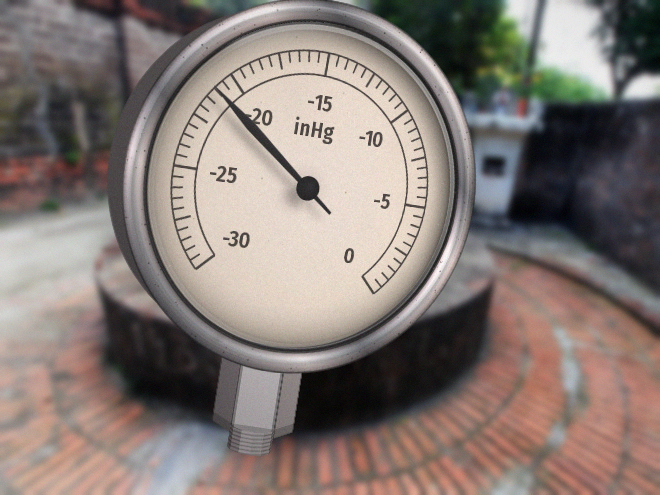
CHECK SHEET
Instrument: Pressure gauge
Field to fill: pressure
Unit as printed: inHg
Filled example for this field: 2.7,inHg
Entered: -21,inHg
